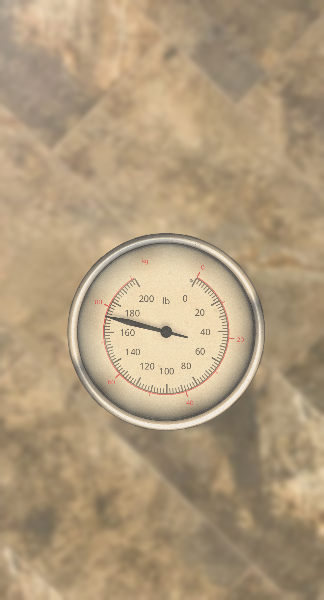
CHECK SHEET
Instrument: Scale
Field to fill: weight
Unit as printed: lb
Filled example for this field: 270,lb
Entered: 170,lb
